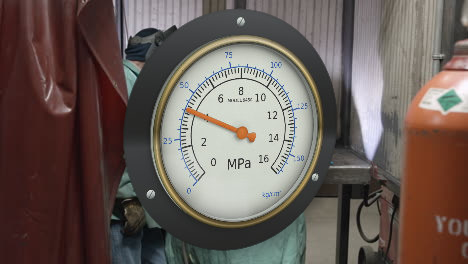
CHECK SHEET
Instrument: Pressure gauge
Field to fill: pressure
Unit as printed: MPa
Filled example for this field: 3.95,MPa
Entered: 4,MPa
